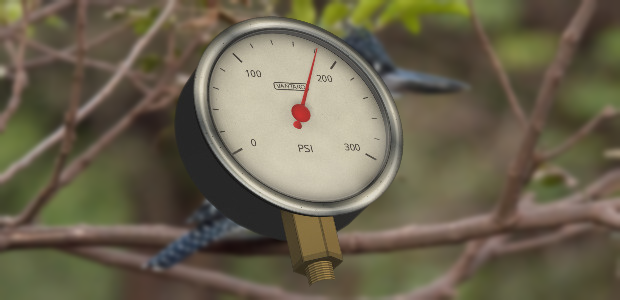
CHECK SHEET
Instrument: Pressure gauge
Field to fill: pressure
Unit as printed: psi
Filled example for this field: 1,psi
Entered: 180,psi
